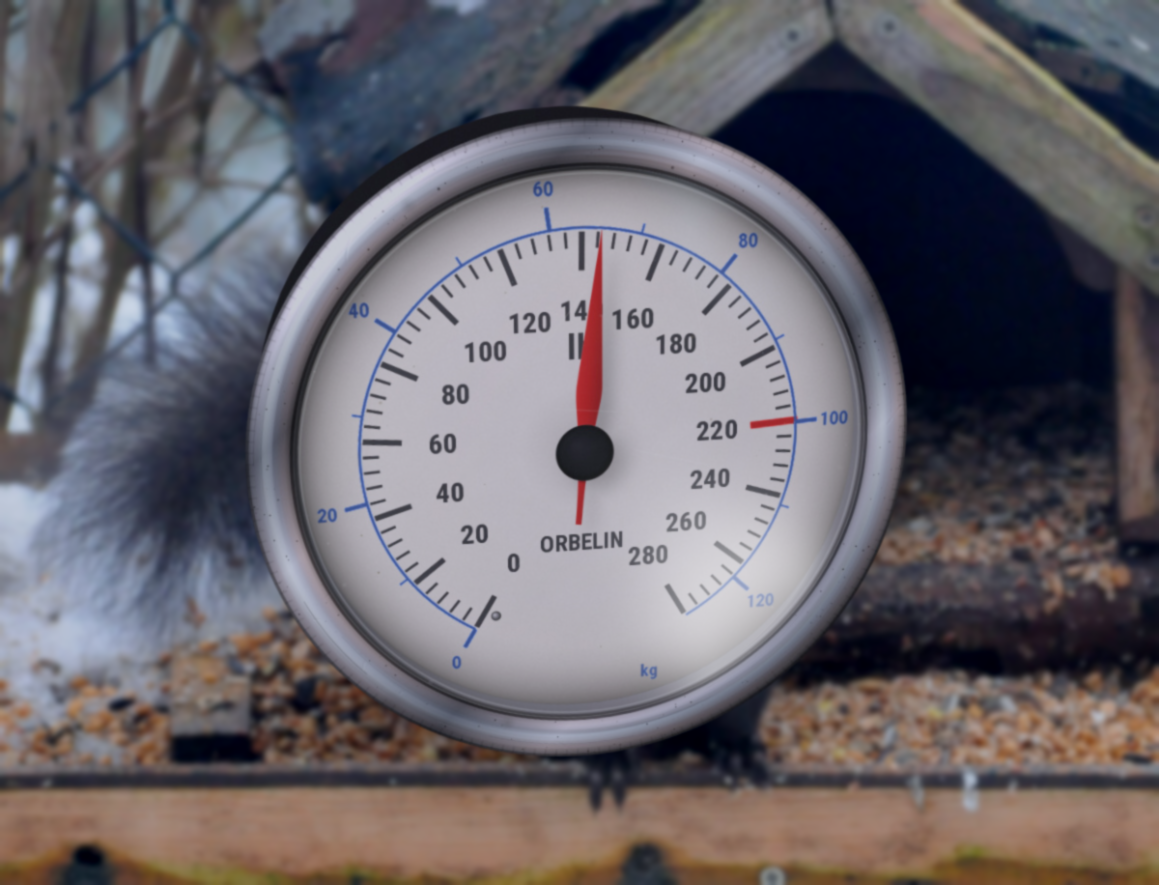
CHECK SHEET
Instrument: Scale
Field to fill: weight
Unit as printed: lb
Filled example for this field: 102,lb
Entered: 144,lb
